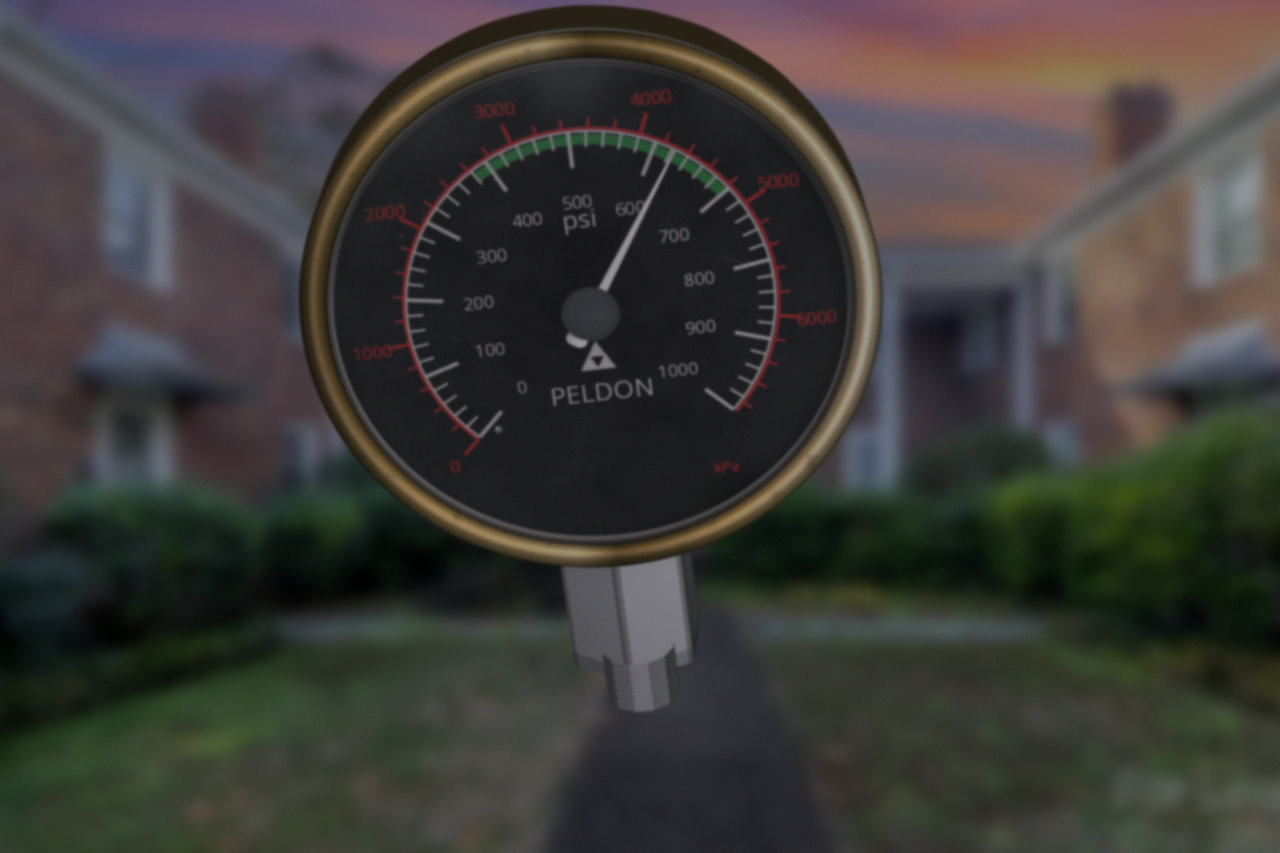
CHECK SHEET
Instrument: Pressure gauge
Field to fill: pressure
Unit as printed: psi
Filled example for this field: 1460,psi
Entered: 620,psi
